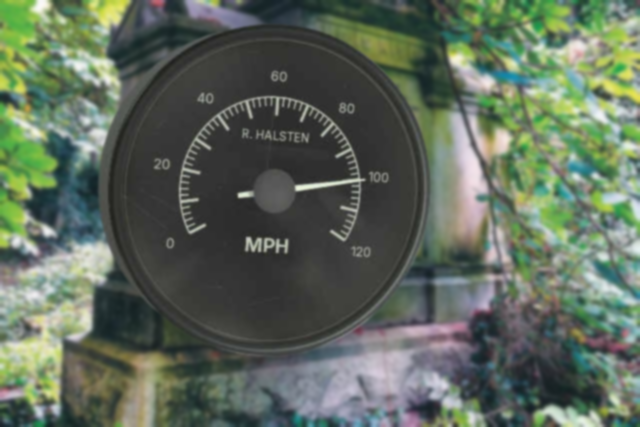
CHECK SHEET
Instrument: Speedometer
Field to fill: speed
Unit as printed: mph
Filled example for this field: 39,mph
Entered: 100,mph
